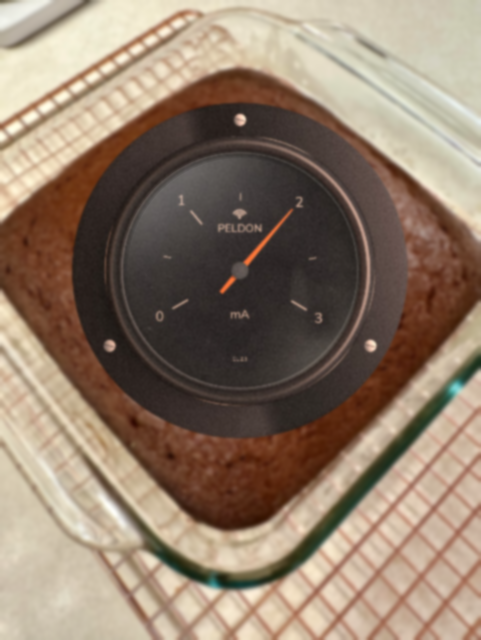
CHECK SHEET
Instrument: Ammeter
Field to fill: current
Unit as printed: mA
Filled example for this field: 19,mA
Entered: 2,mA
